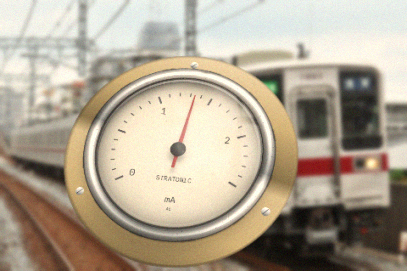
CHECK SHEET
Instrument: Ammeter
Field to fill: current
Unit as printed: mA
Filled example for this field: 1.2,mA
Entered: 1.35,mA
